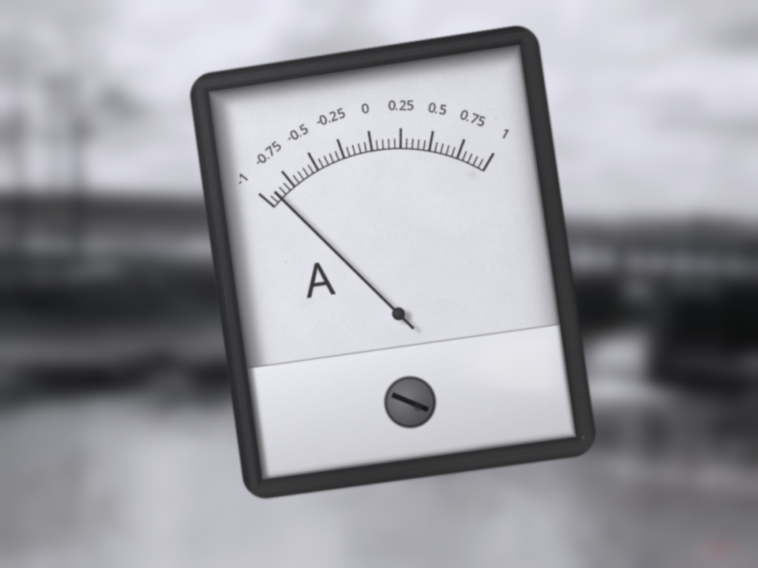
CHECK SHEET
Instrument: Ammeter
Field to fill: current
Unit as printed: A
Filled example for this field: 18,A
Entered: -0.9,A
